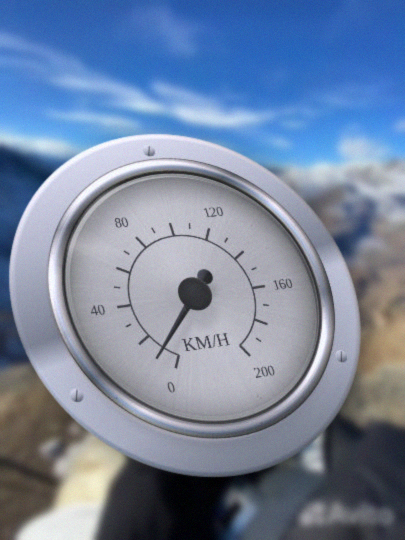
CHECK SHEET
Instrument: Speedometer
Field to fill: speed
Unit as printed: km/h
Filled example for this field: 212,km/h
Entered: 10,km/h
